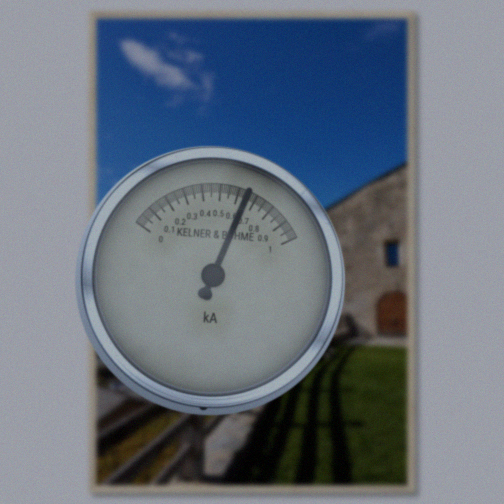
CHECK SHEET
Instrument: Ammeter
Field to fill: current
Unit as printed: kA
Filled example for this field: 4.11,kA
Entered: 0.65,kA
